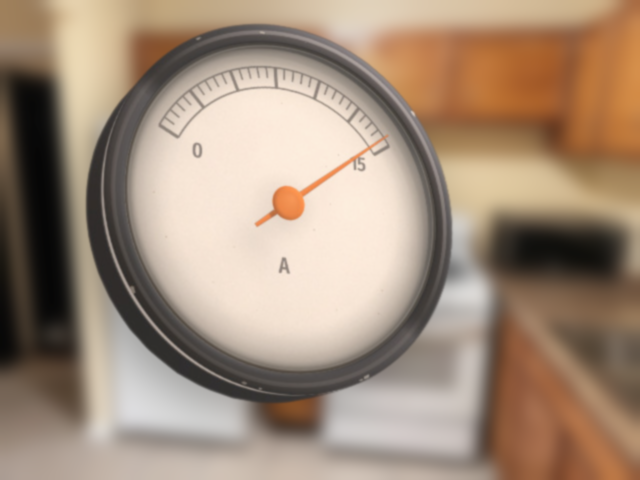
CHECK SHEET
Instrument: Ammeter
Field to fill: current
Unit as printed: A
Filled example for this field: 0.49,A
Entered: 14.5,A
